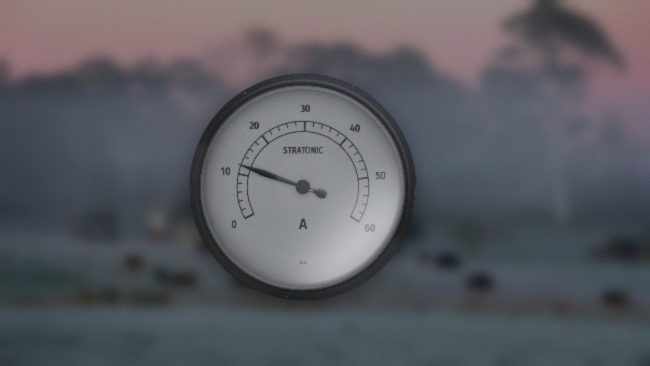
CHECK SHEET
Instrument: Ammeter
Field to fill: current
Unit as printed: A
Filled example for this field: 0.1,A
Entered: 12,A
